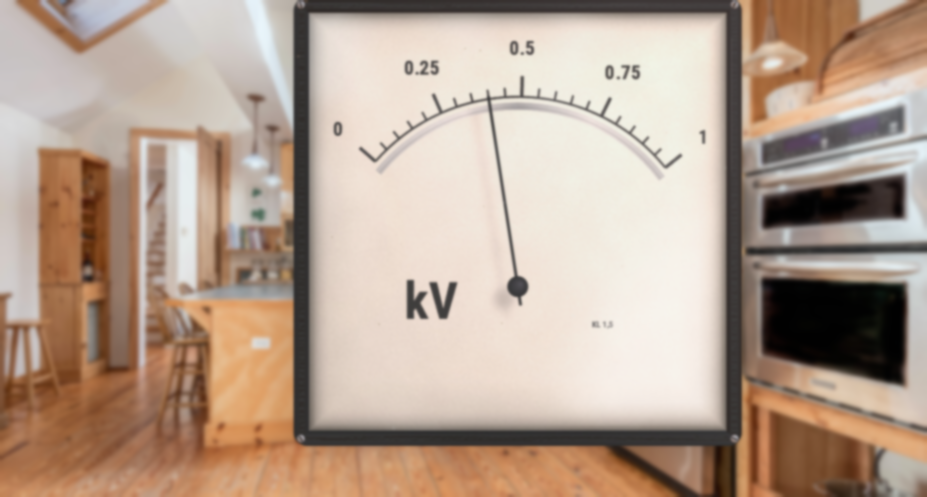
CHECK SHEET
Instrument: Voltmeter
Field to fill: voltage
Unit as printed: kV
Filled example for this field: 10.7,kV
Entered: 0.4,kV
